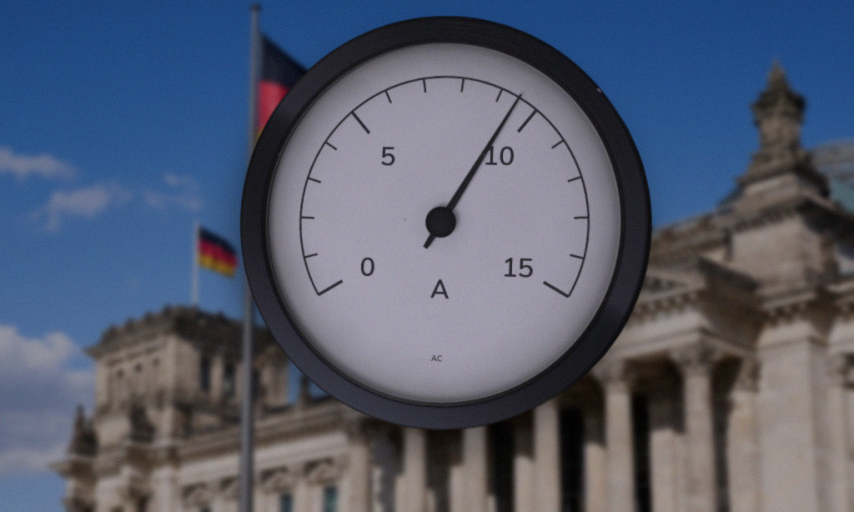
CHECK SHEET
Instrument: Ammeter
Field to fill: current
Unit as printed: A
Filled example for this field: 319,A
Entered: 9.5,A
